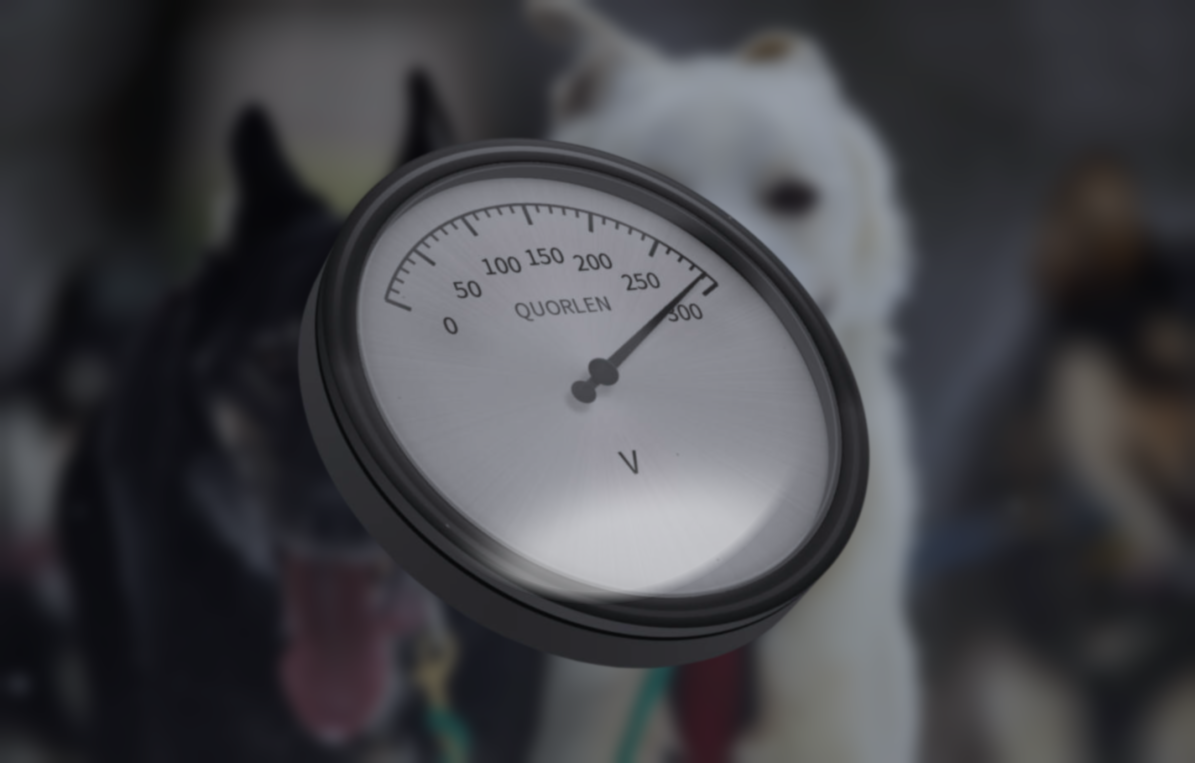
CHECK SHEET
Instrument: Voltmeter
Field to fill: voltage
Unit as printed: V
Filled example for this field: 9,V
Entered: 290,V
